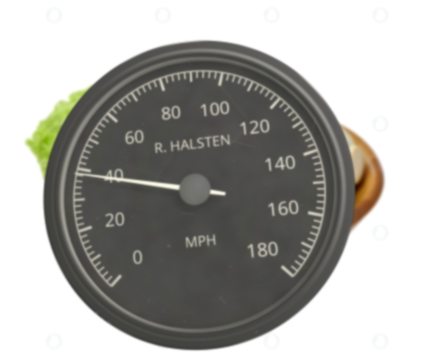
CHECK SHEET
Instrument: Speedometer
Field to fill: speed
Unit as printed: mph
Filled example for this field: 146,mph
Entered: 38,mph
